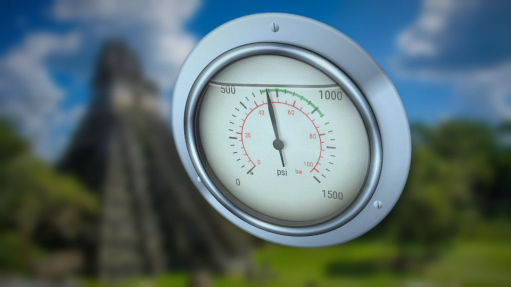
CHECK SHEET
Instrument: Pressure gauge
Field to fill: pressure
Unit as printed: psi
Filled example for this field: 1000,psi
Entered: 700,psi
